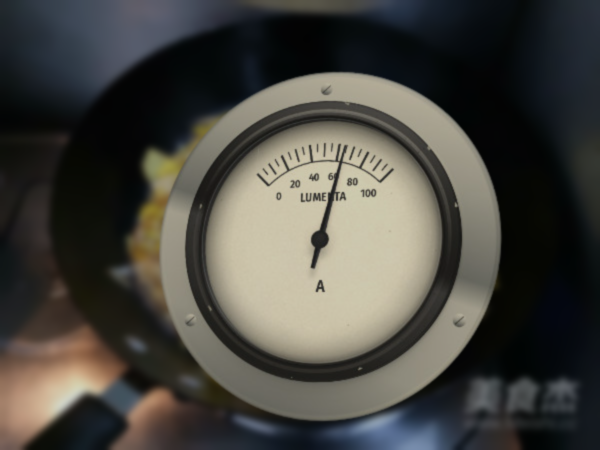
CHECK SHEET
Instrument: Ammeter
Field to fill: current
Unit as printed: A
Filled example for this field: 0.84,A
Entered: 65,A
